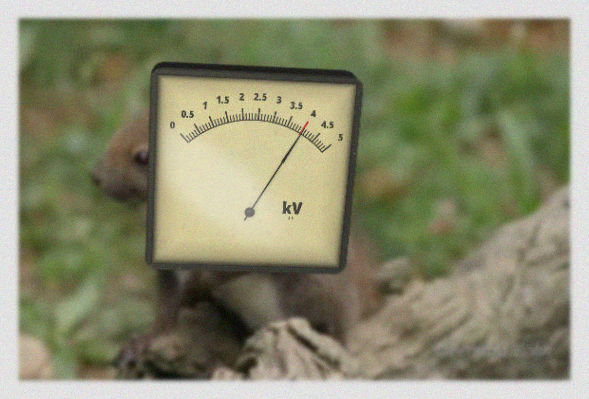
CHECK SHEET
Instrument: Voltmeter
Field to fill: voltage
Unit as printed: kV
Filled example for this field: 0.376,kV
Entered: 4,kV
